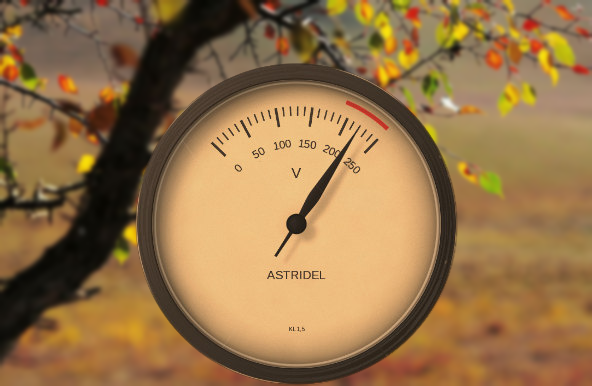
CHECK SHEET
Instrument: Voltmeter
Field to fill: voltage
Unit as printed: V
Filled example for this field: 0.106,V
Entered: 220,V
